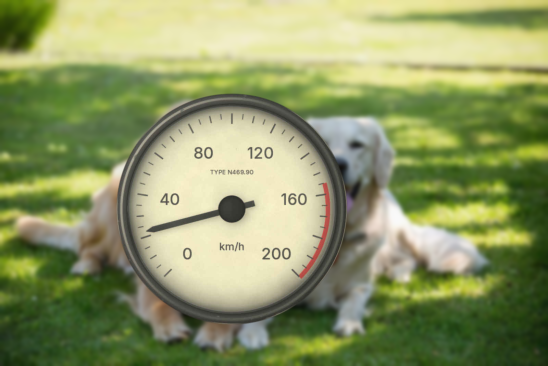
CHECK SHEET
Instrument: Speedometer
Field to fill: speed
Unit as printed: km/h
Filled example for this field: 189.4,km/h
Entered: 22.5,km/h
